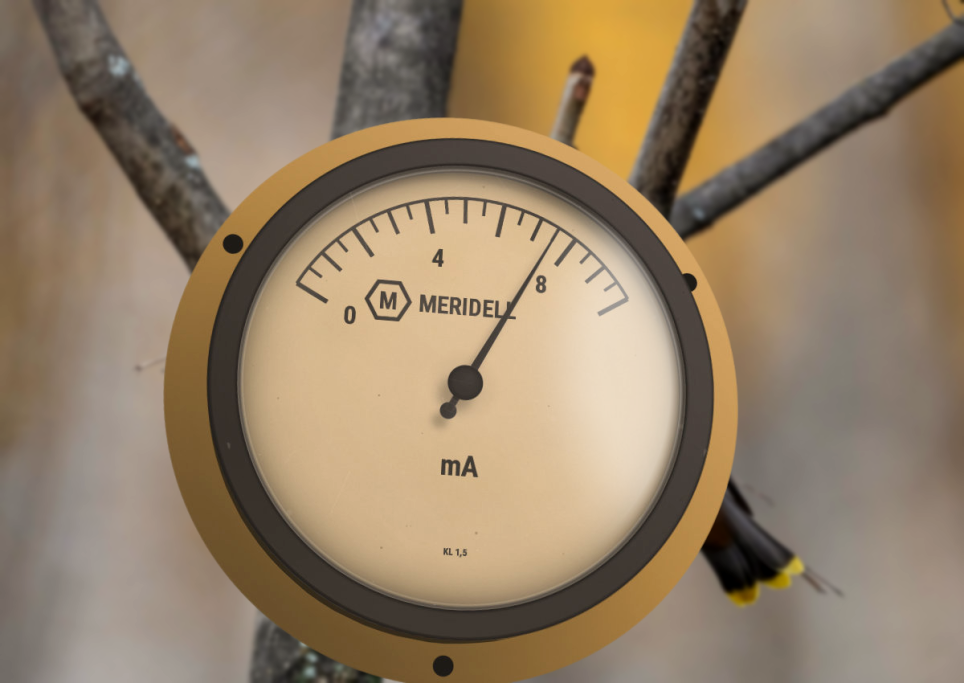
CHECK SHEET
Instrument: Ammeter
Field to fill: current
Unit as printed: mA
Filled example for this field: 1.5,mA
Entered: 7.5,mA
